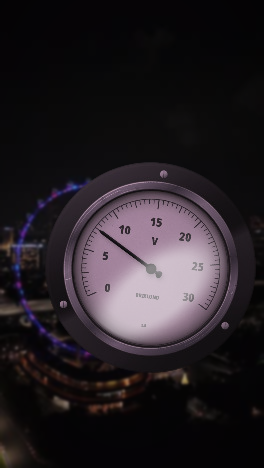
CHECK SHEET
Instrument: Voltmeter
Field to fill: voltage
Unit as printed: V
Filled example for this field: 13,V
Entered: 7.5,V
